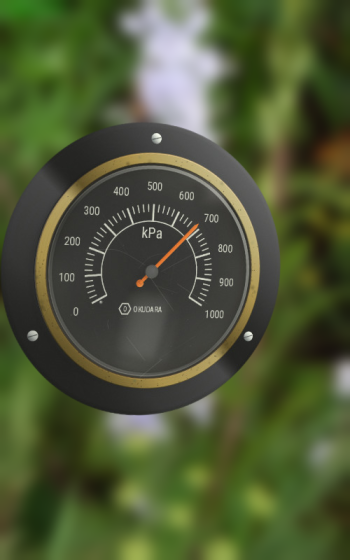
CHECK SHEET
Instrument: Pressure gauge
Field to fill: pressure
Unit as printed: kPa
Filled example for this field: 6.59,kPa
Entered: 680,kPa
